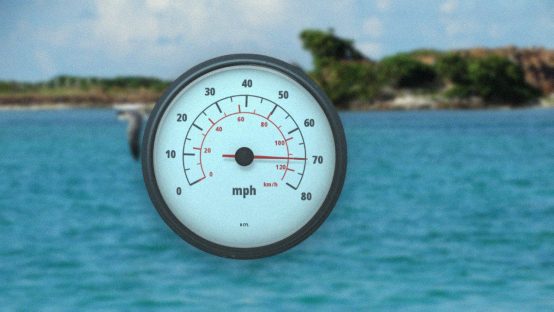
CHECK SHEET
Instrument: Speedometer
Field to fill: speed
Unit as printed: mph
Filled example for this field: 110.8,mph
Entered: 70,mph
